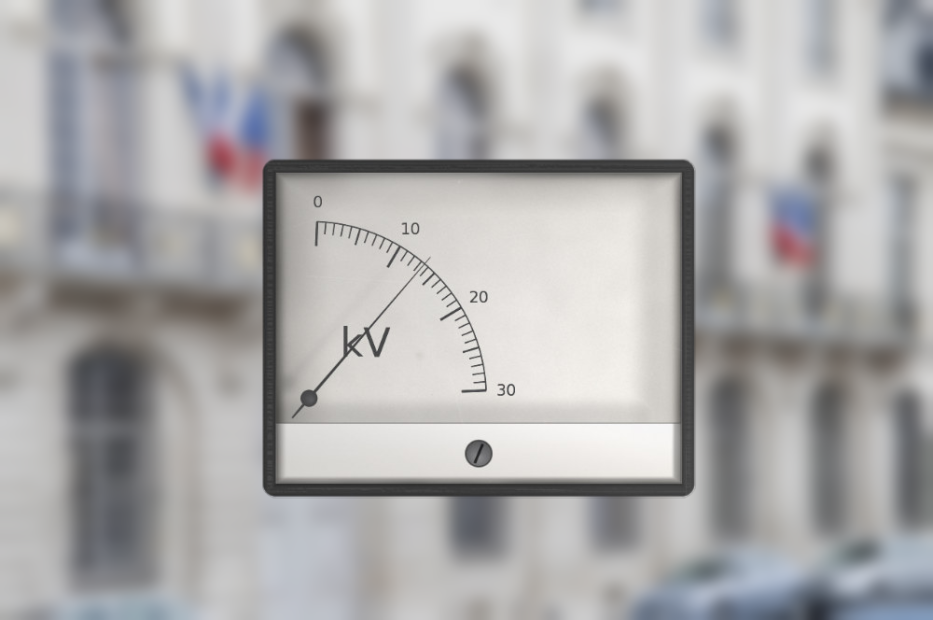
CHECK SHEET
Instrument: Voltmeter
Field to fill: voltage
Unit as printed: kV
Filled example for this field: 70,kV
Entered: 13.5,kV
